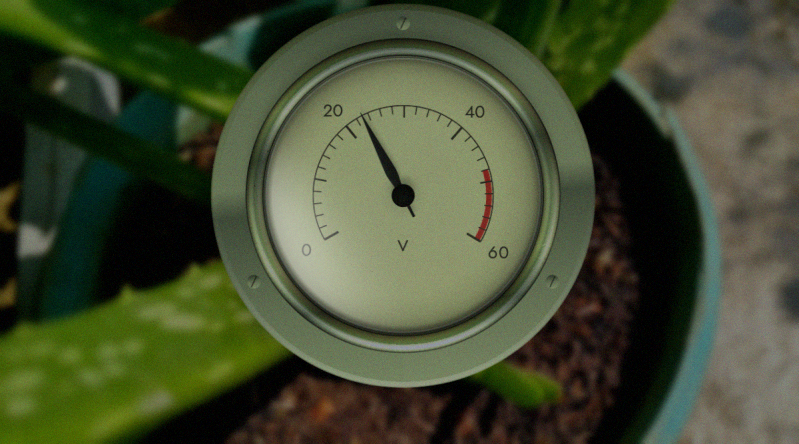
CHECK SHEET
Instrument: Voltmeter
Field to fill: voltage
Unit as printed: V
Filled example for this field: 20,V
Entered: 23,V
